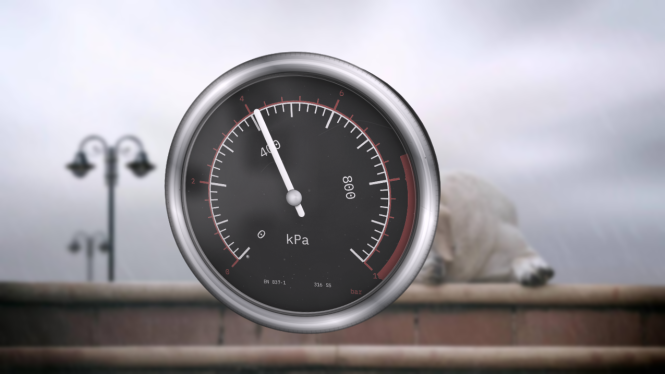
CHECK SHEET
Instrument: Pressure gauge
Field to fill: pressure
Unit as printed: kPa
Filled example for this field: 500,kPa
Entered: 420,kPa
